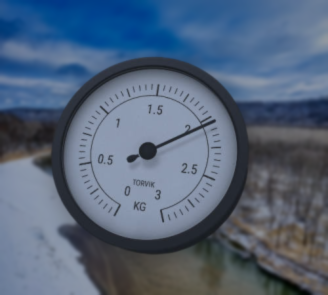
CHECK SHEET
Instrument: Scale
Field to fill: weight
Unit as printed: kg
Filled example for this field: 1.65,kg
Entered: 2.05,kg
